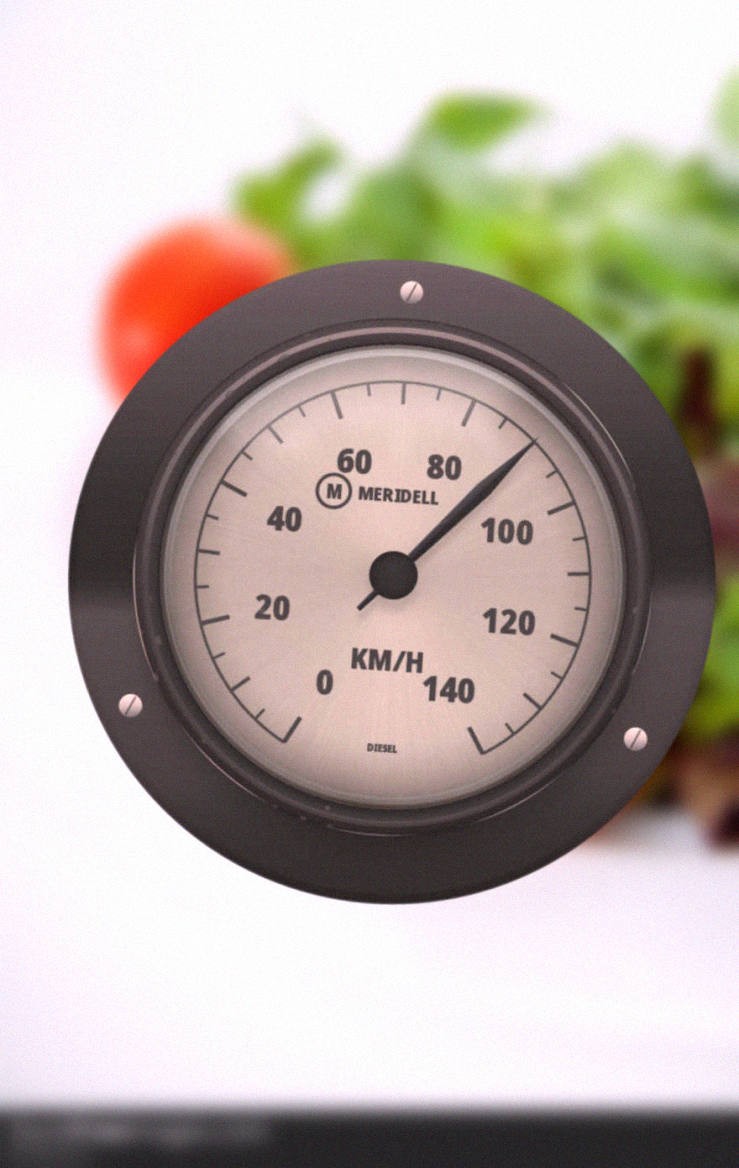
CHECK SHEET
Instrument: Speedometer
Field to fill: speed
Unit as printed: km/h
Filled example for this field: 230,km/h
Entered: 90,km/h
